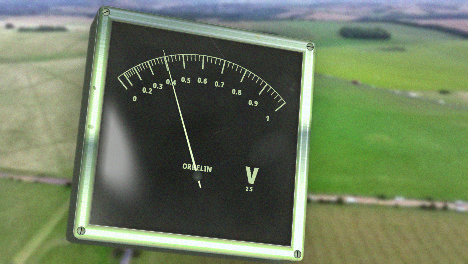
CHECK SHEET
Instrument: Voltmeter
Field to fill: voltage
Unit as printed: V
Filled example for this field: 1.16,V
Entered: 0.4,V
